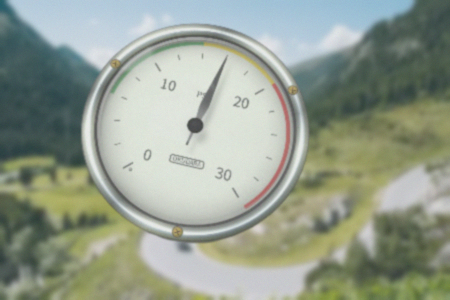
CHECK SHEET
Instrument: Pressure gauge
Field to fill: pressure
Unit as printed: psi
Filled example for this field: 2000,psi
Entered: 16,psi
